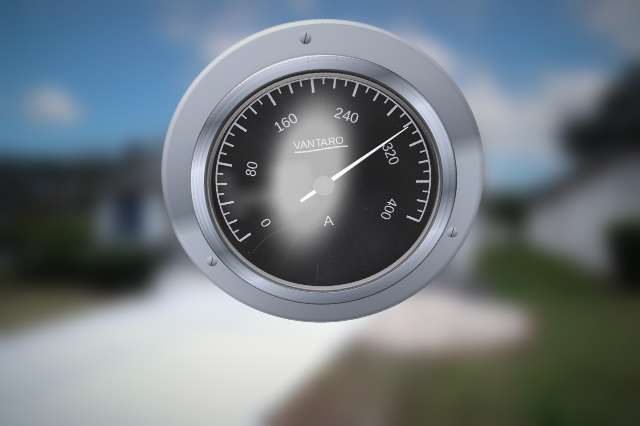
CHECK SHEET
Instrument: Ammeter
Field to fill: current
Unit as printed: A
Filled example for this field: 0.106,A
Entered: 300,A
